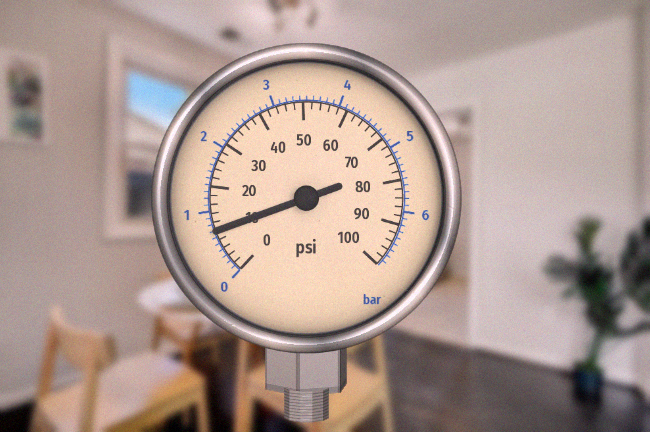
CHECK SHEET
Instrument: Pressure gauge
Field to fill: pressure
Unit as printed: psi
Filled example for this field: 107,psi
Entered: 10,psi
